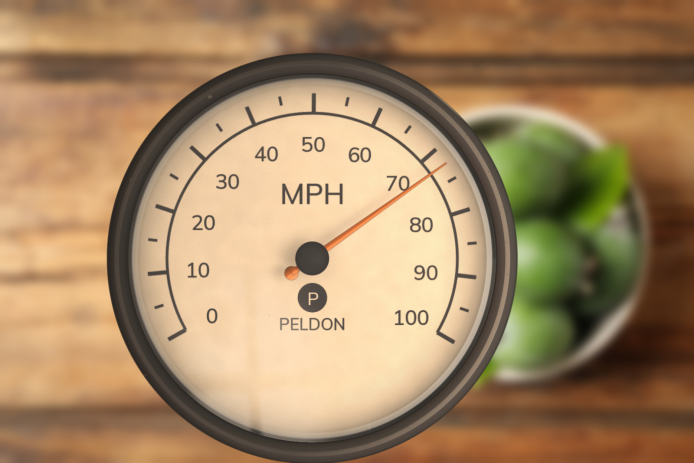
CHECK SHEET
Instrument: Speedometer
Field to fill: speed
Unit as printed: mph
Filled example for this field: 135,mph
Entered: 72.5,mph
